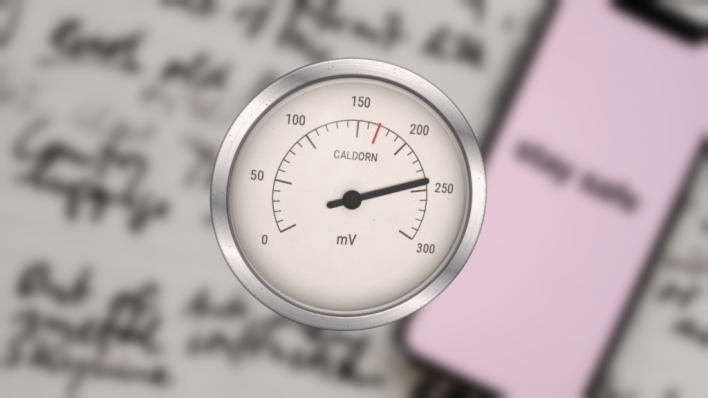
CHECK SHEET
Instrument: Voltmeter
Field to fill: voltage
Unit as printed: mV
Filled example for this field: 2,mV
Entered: 240,mV
